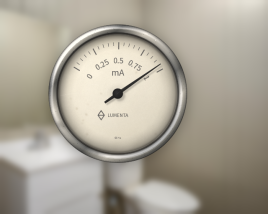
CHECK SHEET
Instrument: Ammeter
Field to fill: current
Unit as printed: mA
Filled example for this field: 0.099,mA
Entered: 0.95,mA
